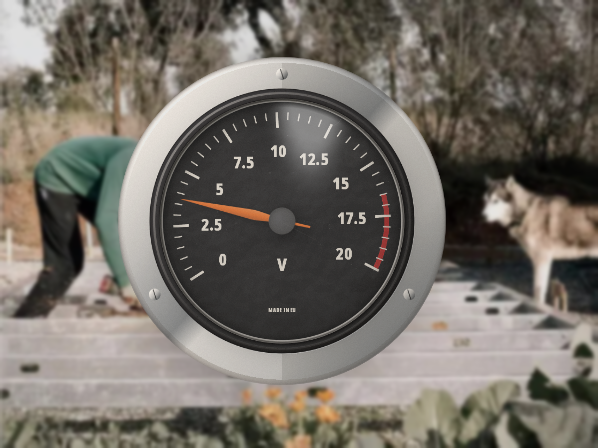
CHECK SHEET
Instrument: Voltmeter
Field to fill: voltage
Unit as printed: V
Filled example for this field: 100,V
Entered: 3.75,V
